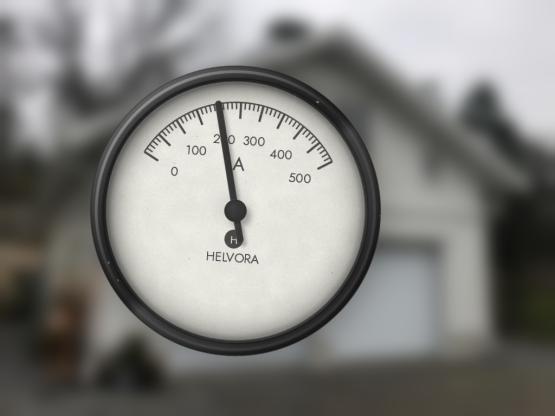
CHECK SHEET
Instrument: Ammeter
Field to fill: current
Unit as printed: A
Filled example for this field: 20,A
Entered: 200,A
